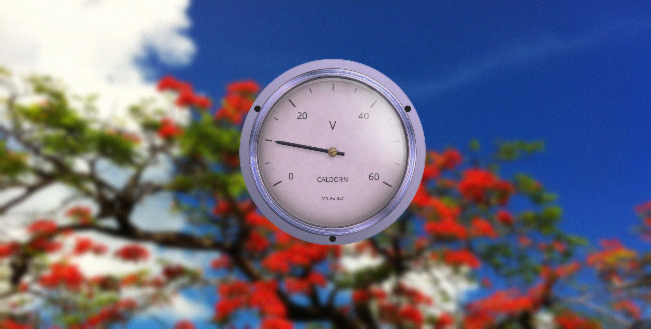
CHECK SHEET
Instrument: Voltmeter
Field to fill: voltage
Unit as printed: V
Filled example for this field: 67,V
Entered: 10,V
